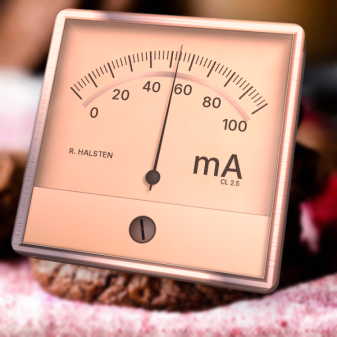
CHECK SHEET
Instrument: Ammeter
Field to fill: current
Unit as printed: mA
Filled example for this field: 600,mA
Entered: 54,mA
